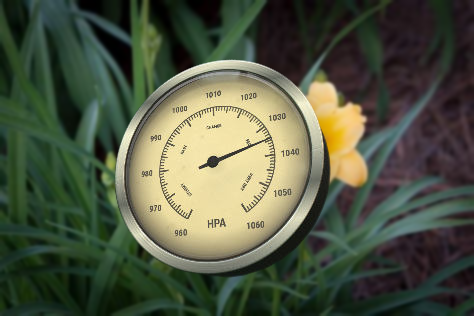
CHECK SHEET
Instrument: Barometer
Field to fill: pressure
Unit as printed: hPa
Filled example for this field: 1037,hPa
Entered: 1035,hPa
